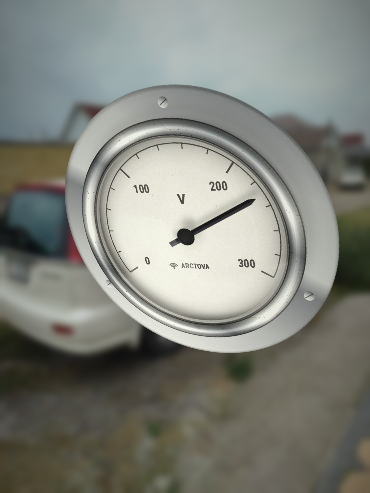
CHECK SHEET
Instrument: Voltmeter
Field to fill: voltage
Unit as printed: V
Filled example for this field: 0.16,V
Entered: 230,V
